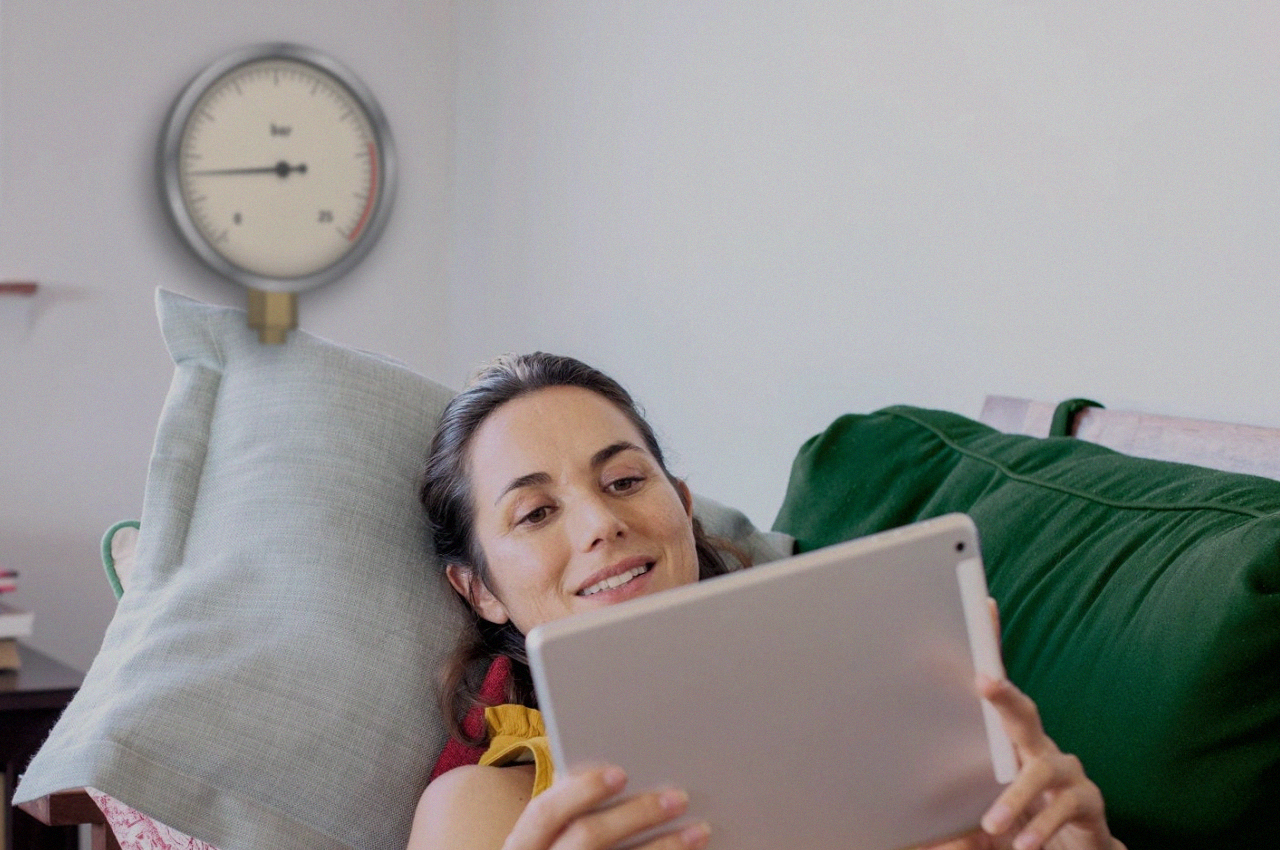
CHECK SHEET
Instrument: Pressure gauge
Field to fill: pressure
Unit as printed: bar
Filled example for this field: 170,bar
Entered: 4,bar
